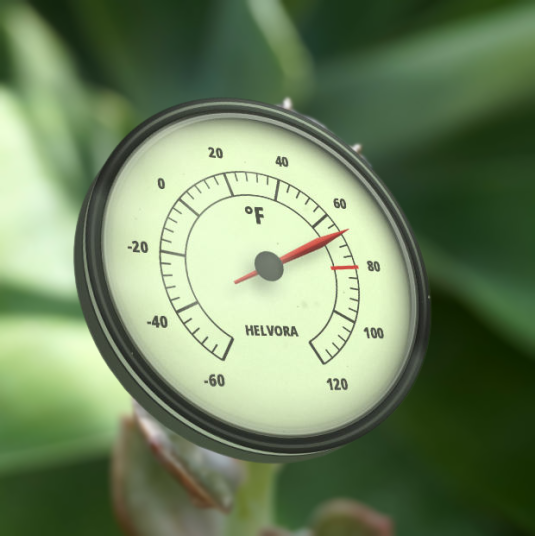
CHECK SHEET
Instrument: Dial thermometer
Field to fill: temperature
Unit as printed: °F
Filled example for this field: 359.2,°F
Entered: 68,°F
